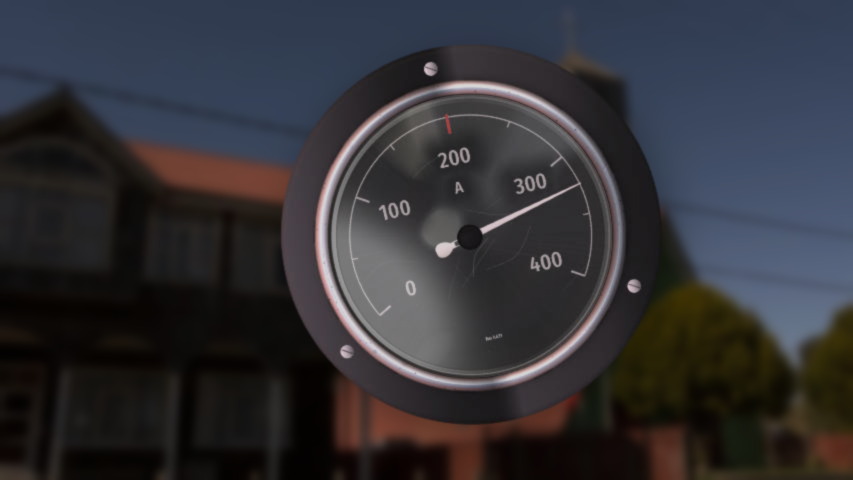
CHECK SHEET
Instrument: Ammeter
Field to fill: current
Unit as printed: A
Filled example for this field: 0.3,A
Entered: 325,A
